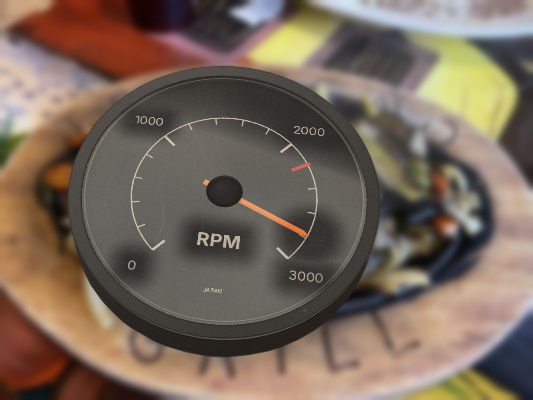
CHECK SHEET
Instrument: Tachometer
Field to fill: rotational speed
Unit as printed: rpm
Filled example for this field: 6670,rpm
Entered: 2800,rpm
